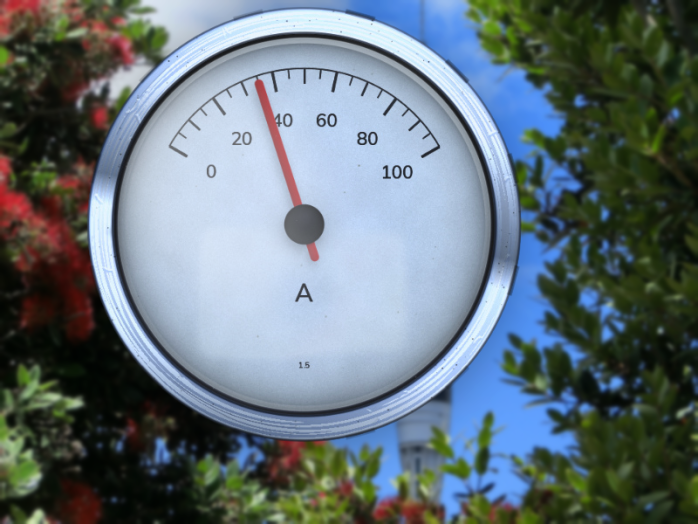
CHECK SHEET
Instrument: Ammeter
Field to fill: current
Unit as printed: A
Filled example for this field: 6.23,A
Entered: 35,A
